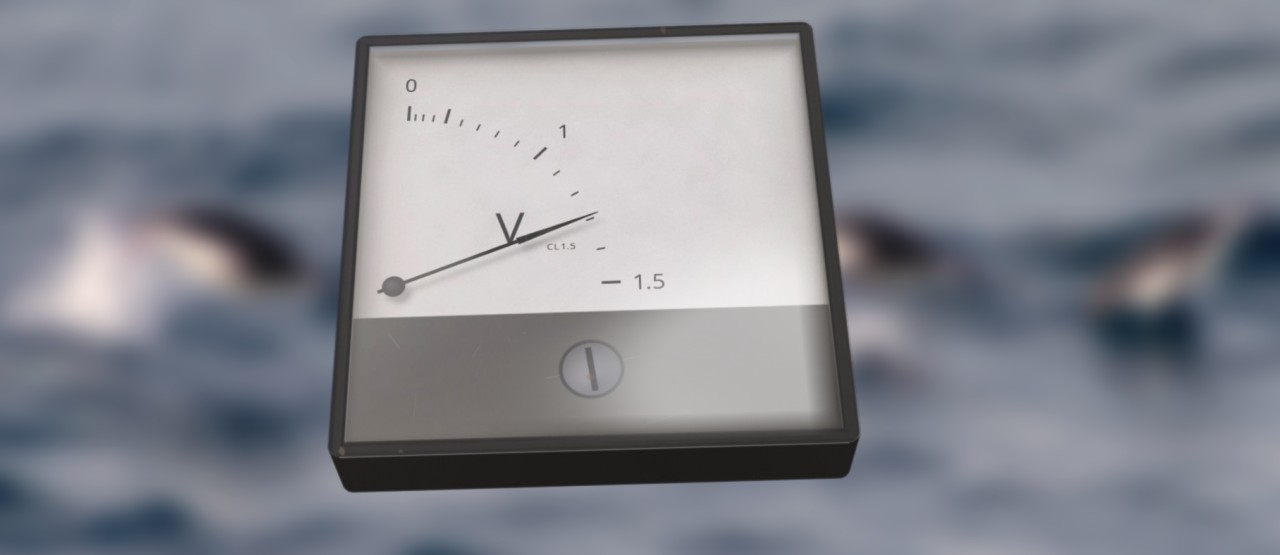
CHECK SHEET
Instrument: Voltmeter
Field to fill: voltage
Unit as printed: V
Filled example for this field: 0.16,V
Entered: 1.3,V
